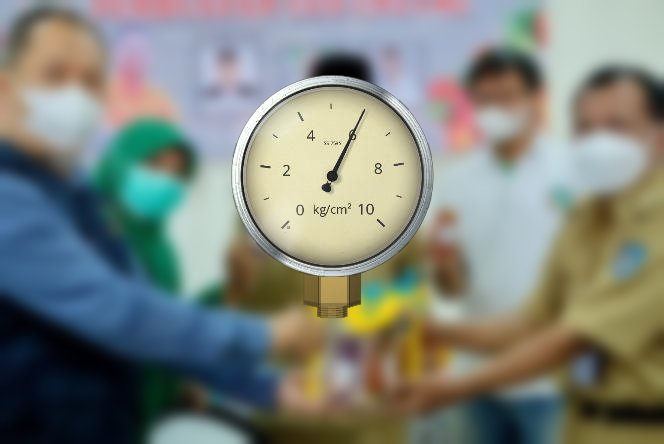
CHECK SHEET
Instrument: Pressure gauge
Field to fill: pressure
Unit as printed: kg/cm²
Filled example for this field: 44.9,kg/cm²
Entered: 6,kg/cm²
